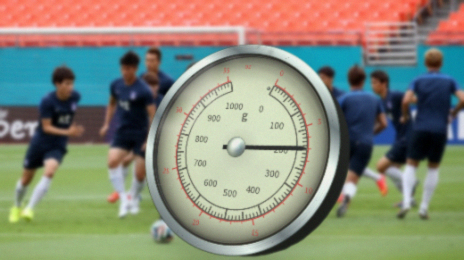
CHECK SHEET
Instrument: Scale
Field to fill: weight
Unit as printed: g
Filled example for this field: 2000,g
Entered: 200,g
